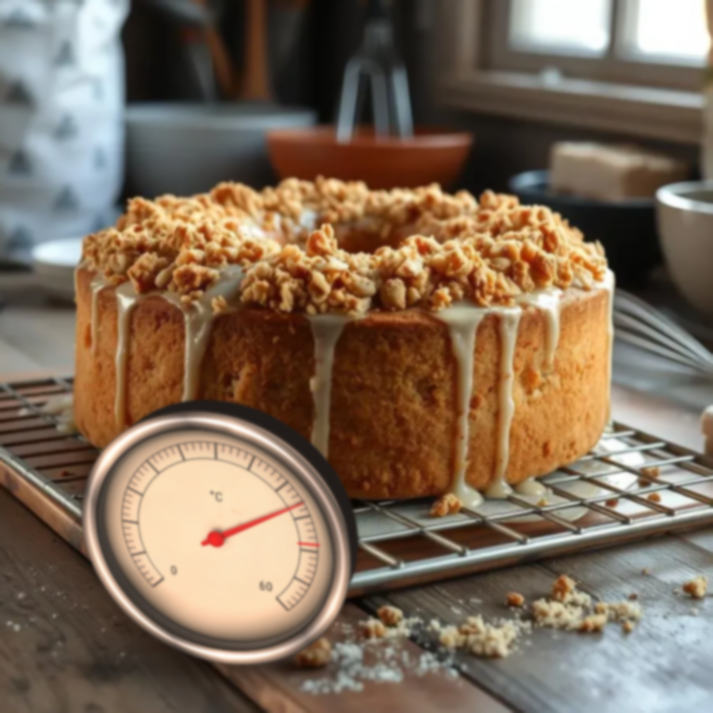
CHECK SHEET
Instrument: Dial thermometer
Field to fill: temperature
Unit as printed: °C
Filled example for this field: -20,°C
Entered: 43,°C
